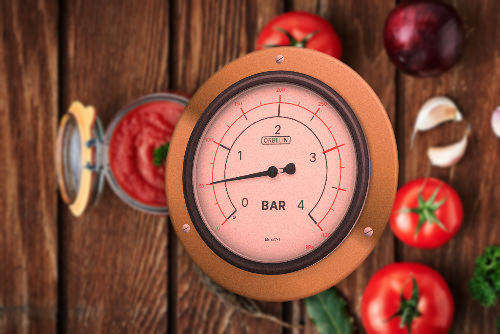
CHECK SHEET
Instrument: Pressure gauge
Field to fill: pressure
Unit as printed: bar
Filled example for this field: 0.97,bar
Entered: 0.5,bar
